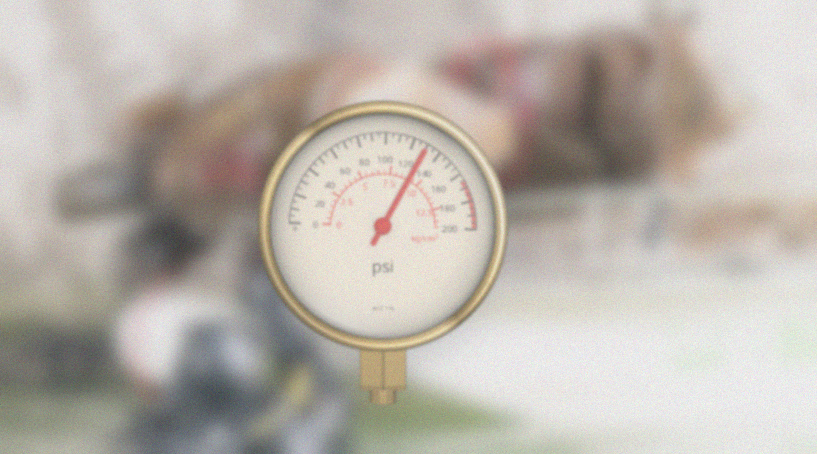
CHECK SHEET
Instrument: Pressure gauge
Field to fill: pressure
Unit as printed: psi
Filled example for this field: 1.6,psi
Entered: 130,psi
